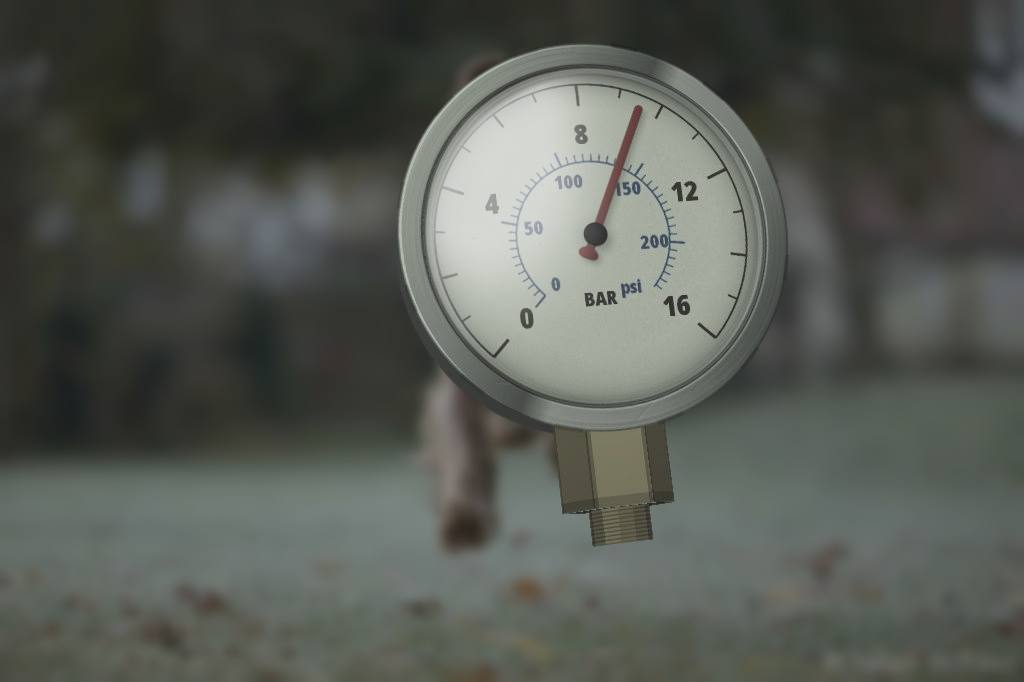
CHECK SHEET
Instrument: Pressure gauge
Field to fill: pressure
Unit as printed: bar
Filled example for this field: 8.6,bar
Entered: 9.5,bar
